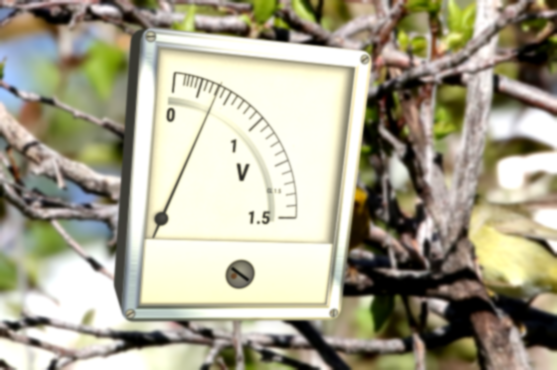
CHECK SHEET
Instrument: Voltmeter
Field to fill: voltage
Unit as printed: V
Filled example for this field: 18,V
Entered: 0.65,V
